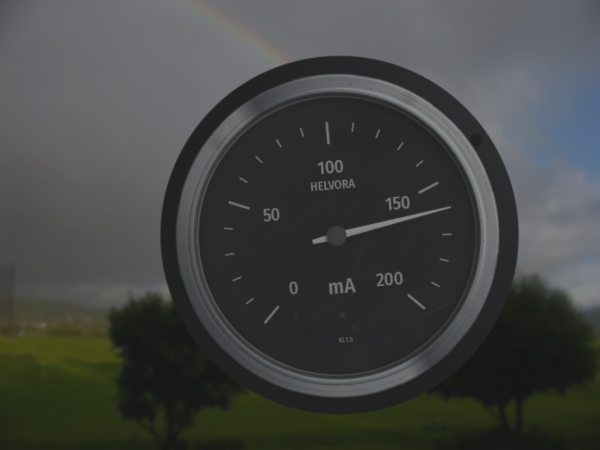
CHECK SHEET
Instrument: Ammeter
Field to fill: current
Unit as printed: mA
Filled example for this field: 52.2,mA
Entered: 160,mA
